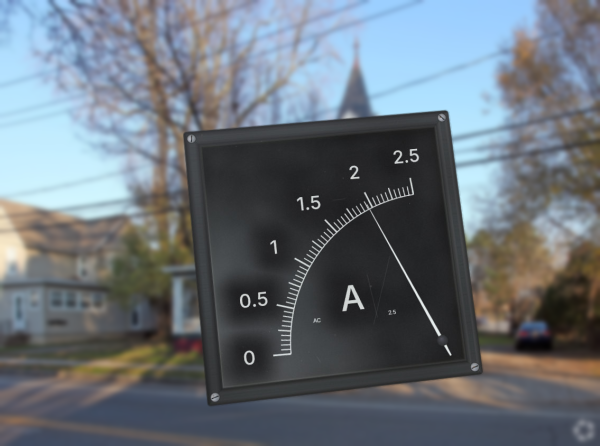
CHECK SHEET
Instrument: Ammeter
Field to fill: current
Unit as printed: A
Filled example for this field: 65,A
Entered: 1.95,A
